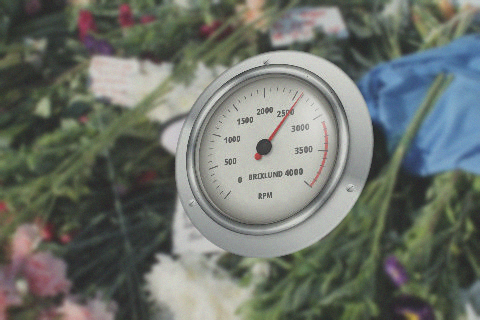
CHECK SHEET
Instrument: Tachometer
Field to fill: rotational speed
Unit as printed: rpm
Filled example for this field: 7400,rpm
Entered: 2600,rpm
